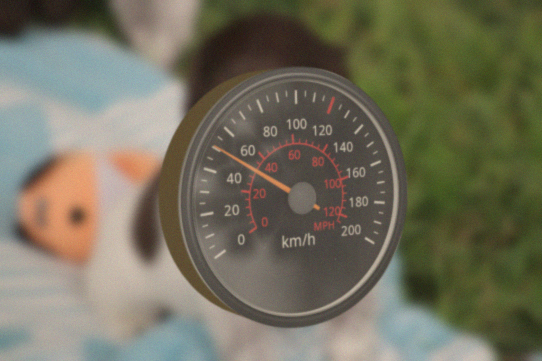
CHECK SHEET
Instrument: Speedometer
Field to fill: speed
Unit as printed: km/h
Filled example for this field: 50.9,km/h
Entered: 50,km/h
